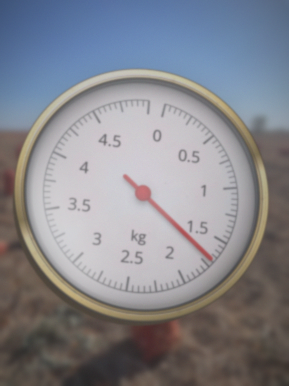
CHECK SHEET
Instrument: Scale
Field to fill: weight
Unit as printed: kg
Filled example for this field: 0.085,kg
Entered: 1.7,kg
